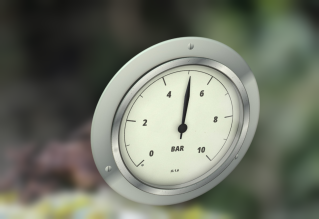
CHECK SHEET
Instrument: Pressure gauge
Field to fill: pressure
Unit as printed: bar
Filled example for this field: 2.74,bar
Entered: 5,bar
